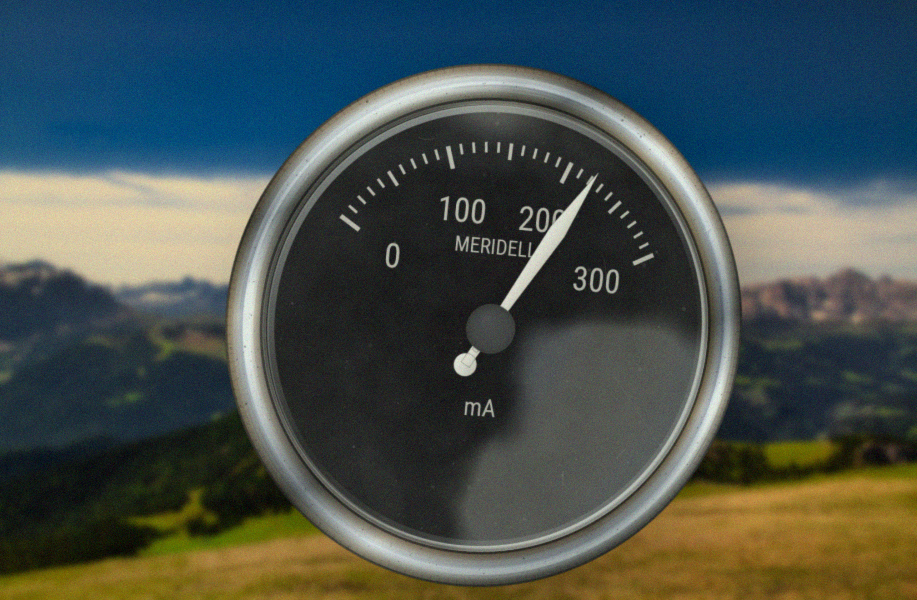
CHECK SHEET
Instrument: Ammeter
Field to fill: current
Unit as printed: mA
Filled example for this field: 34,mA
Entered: 220,mA
